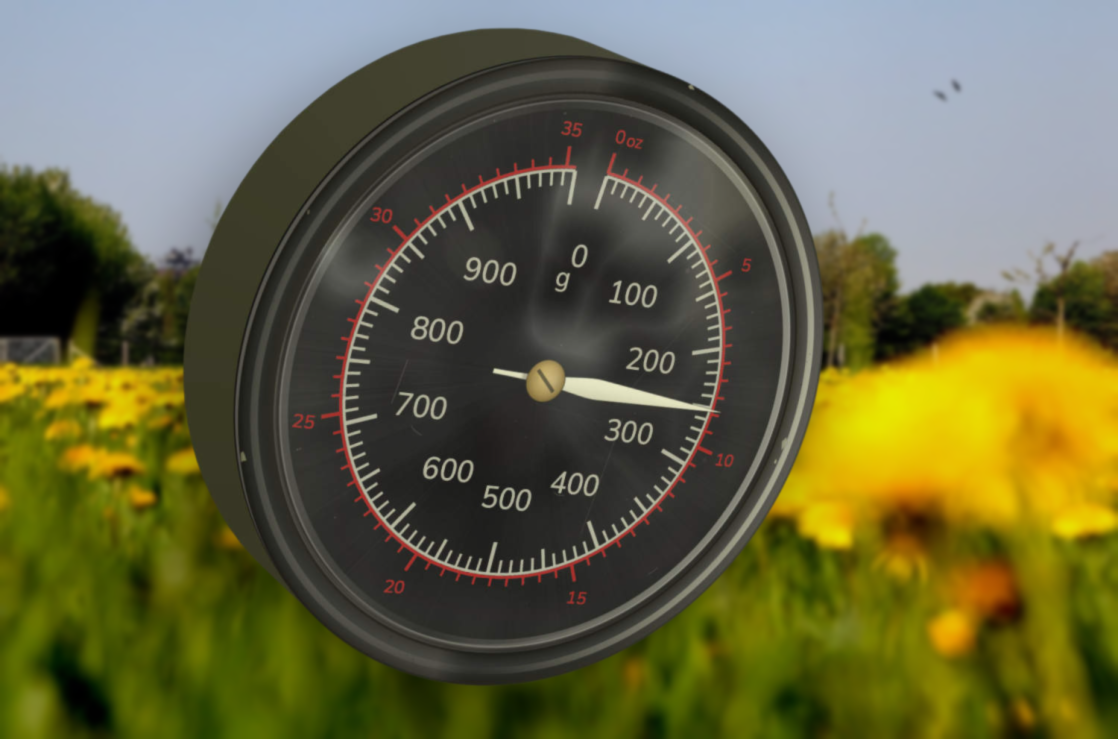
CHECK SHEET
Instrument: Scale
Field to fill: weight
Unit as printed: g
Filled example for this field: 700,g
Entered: 250,g
